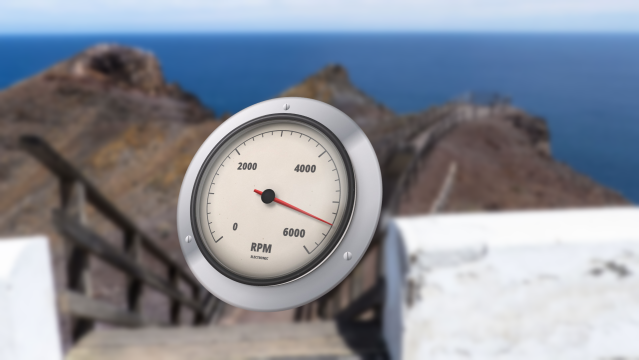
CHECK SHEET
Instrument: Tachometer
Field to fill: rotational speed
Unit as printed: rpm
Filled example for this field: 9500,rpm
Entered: 5400,rpm
